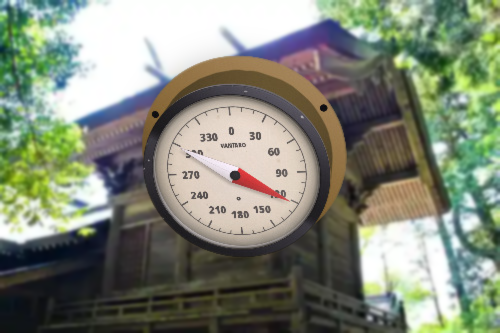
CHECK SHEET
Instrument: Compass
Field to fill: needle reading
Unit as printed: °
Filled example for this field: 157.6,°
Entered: 120,°
